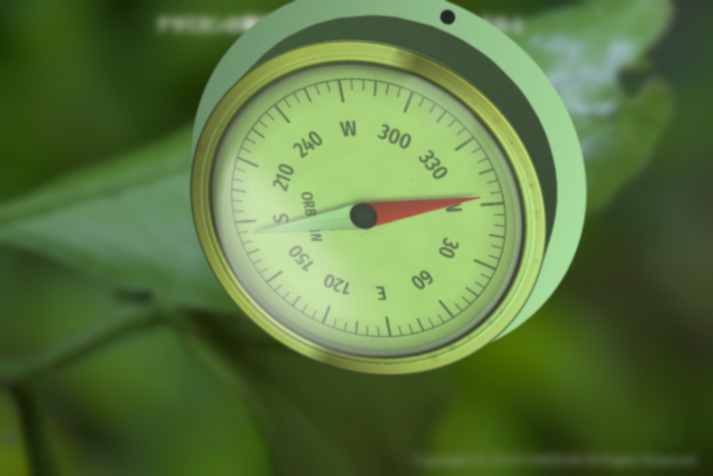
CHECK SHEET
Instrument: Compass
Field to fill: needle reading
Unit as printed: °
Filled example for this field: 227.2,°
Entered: 355,°
